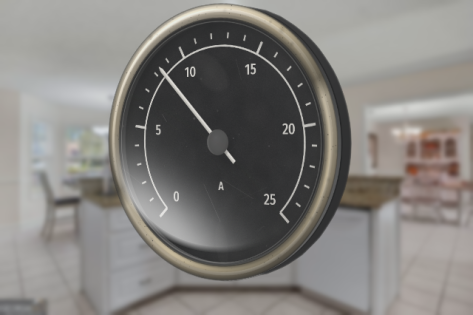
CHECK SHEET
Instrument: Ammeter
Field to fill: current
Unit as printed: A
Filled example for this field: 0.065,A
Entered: 8.5,A
